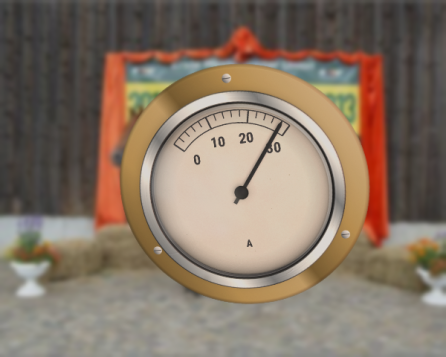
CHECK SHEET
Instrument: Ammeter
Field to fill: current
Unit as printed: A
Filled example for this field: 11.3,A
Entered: 28,A
